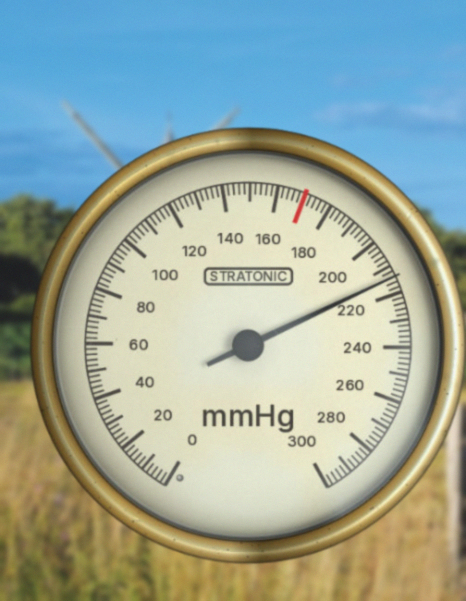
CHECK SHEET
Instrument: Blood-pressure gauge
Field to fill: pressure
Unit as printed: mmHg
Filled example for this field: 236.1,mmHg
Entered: 214,mmHg
